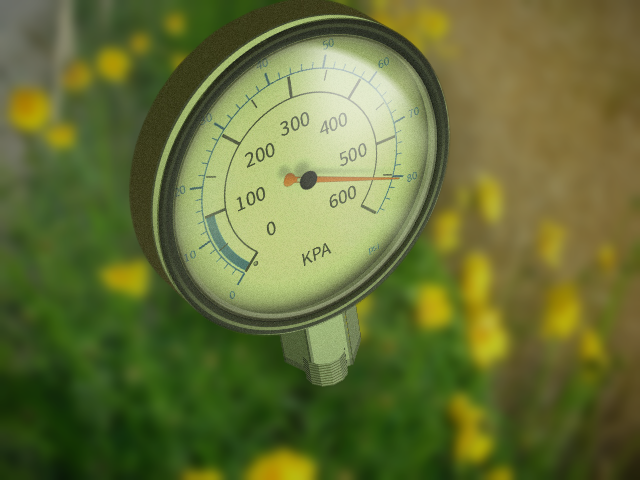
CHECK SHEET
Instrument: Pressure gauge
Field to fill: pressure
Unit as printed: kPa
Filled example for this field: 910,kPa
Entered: 550,kPa
